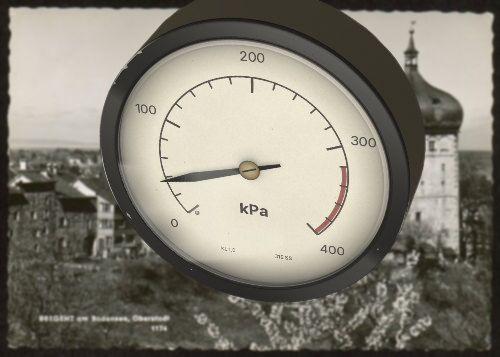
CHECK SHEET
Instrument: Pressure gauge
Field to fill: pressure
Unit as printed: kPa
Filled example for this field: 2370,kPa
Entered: 40,kPa
